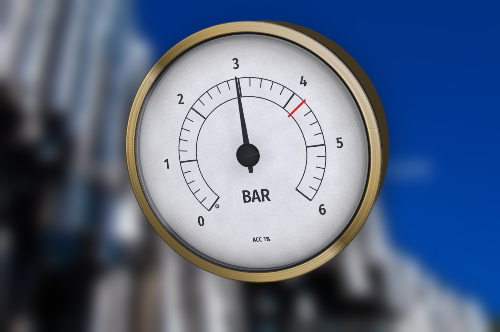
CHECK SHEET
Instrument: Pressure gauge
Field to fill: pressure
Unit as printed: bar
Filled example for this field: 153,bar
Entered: 3,bar
